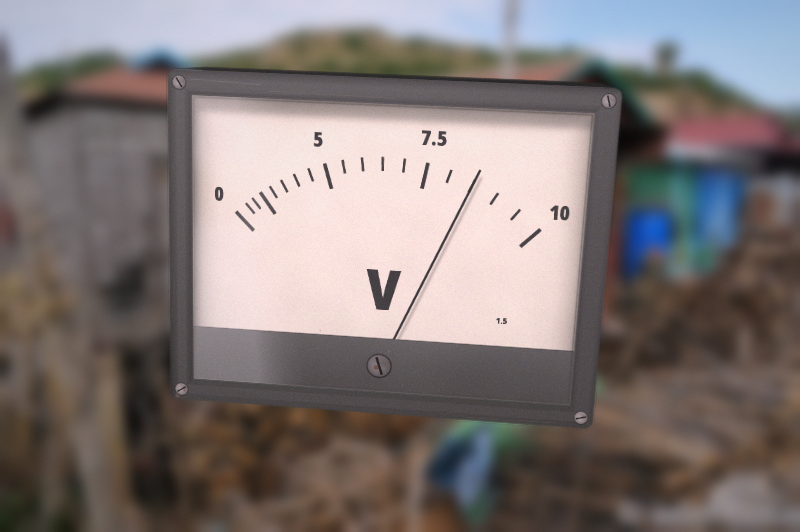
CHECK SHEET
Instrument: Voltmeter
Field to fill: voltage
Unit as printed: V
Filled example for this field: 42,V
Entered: 8.5,V
